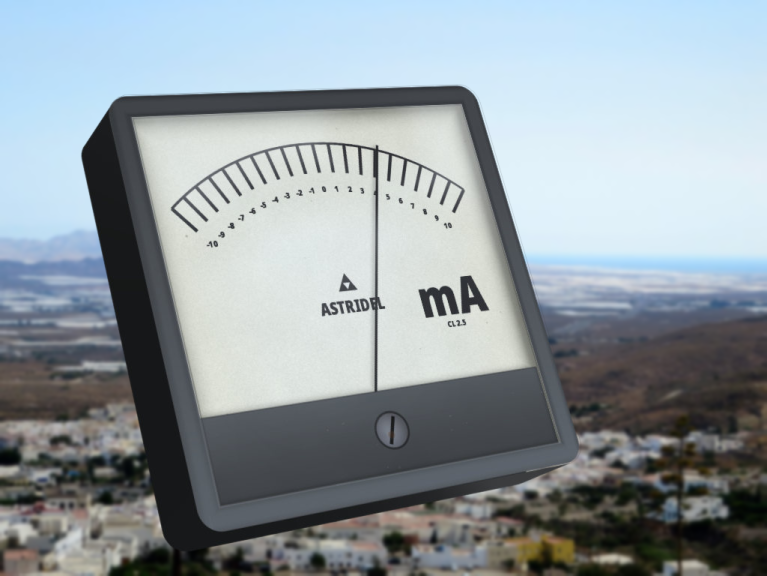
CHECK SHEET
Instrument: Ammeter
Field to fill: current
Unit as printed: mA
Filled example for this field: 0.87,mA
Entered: 4,mA
